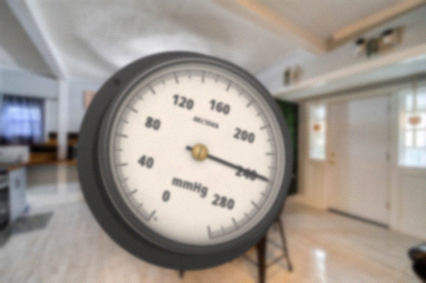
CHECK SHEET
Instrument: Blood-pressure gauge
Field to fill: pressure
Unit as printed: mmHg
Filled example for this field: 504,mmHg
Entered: 240,mmHg
